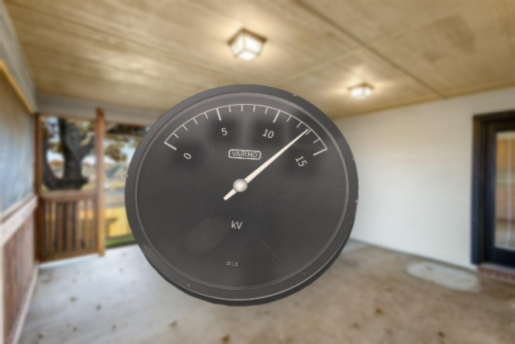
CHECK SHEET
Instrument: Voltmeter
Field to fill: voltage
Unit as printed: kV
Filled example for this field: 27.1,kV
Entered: 13,kV
